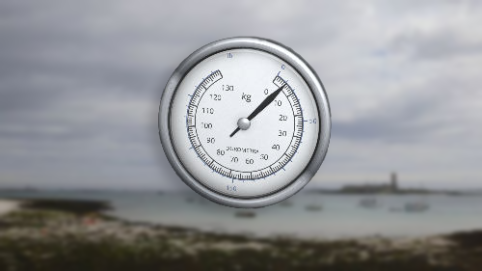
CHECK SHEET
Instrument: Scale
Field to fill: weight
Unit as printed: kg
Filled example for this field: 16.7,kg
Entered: 5,kg
